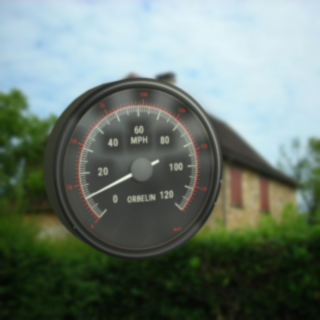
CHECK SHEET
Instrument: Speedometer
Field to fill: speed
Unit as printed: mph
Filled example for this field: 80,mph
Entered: 10,mph
